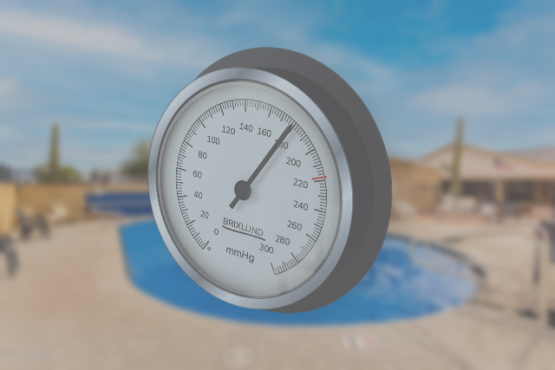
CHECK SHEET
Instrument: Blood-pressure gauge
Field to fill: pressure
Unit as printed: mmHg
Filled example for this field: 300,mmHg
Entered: 180,mmHg
